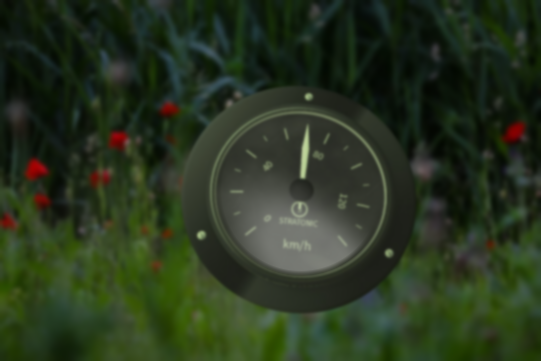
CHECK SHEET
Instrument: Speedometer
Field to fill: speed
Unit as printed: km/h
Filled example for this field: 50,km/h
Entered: 70,km/h
